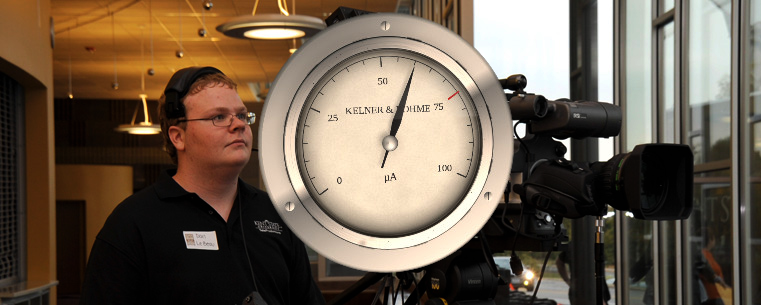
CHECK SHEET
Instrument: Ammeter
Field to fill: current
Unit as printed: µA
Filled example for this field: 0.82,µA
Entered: 60,µA
